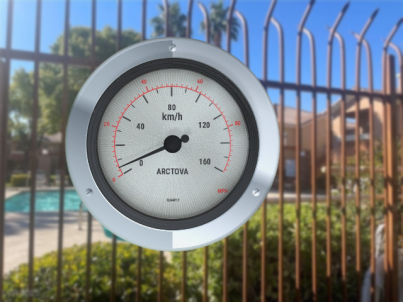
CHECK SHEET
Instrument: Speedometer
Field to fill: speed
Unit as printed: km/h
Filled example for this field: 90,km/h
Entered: 5,km/h
